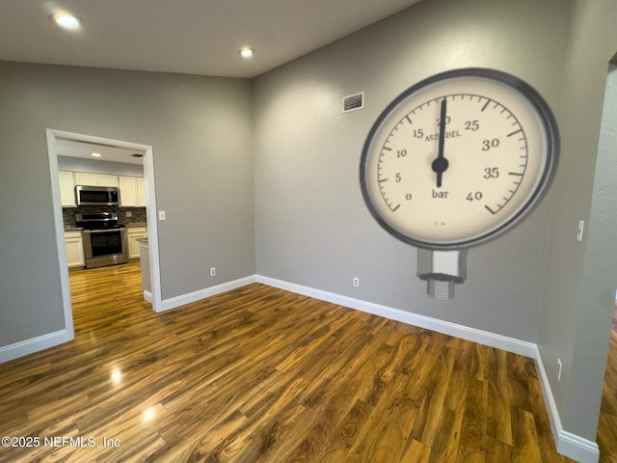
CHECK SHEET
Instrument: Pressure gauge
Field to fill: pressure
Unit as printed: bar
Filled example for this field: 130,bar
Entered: 20,bar
